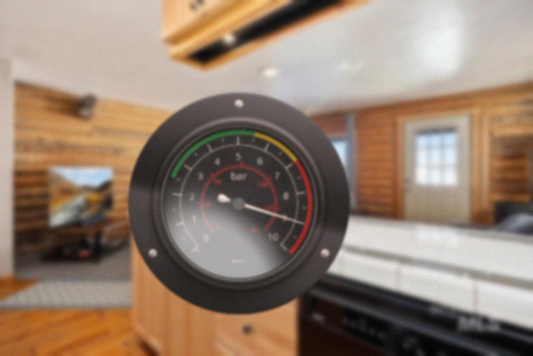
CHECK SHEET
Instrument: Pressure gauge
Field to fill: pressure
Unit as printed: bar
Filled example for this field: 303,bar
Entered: 9,bar
